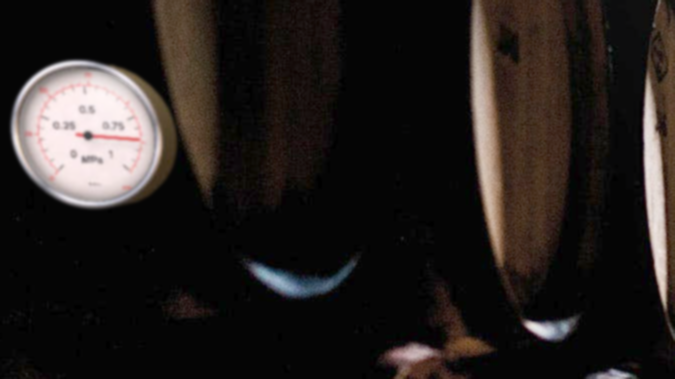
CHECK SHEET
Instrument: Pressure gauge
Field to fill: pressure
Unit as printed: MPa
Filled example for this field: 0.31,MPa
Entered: 0.85,MPa
